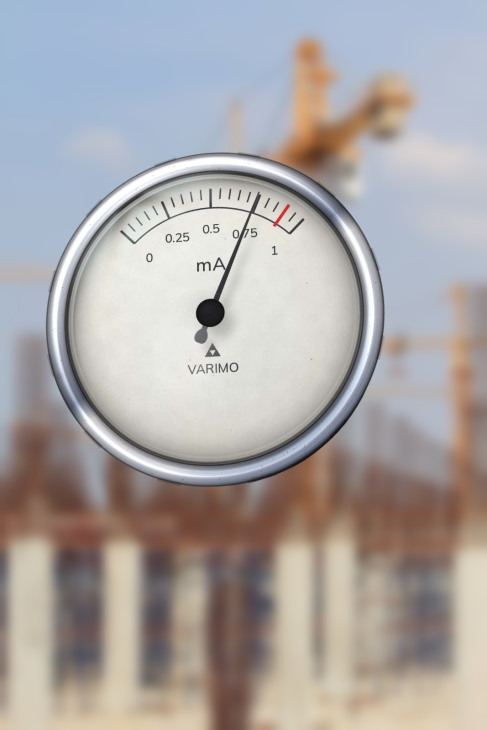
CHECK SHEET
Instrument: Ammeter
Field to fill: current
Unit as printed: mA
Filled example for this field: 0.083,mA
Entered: 0.75,mA
